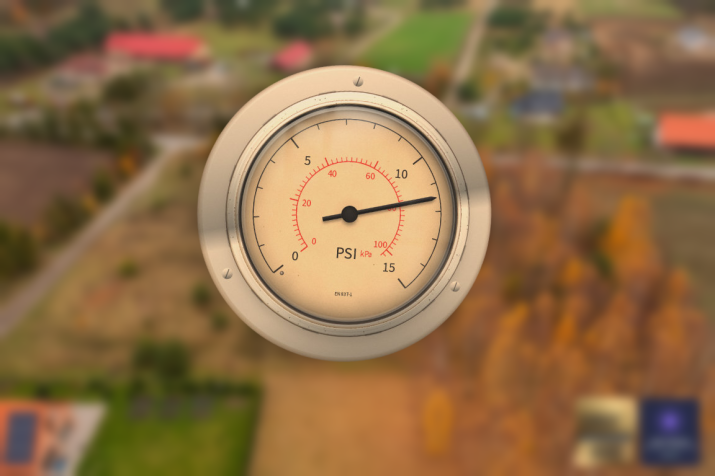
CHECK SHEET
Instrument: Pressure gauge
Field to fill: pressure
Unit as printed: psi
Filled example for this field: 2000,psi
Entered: 11.5,psi
